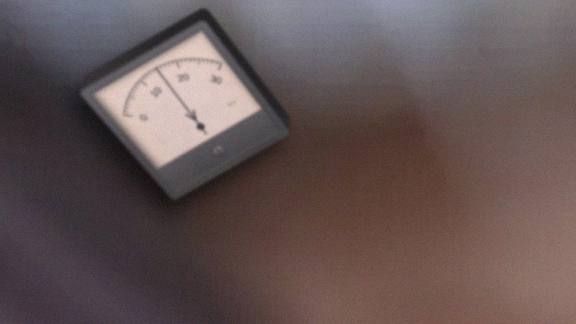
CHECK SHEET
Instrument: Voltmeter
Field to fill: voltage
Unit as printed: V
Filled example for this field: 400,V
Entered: 15,V
